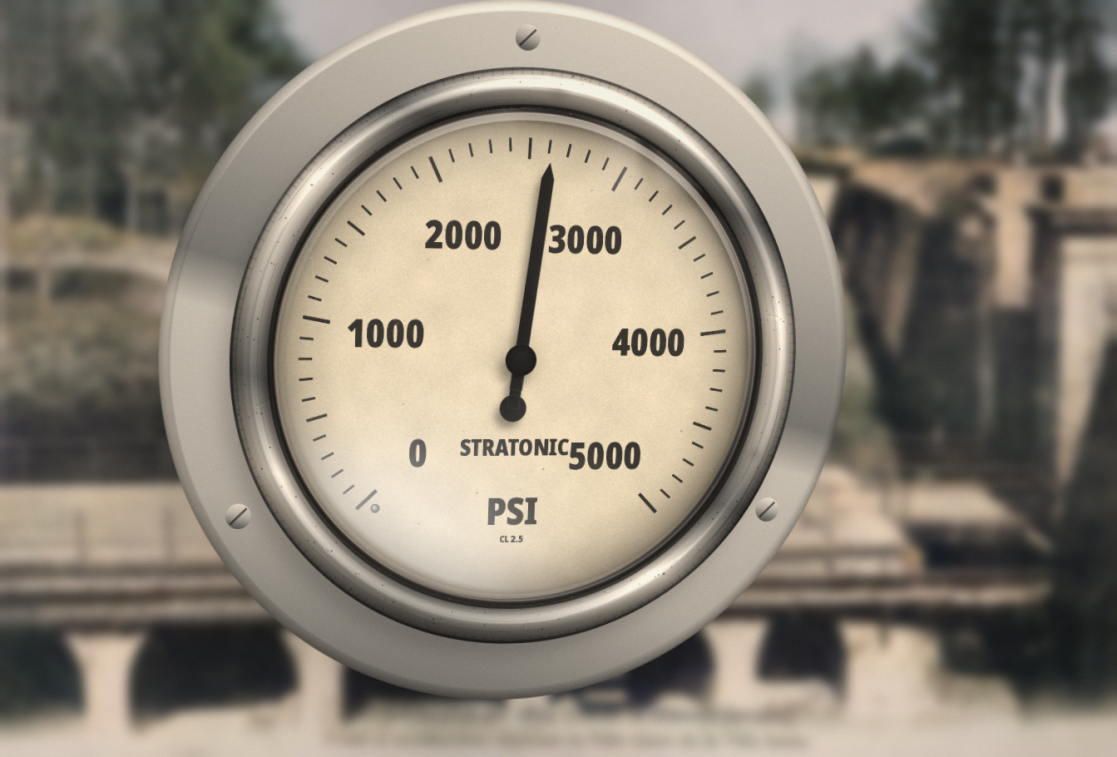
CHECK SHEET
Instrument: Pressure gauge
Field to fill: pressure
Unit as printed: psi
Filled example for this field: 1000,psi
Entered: 2600,psi
